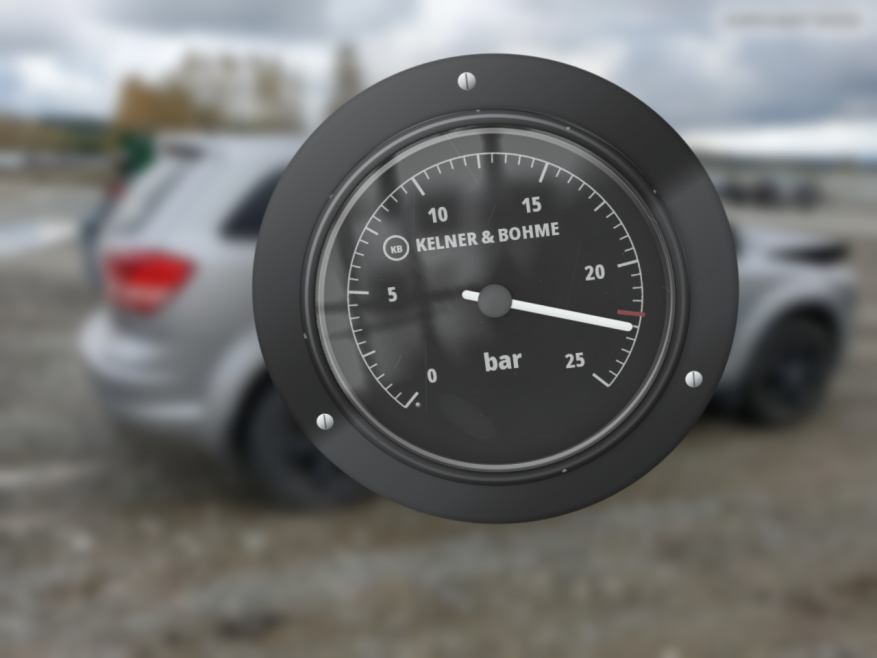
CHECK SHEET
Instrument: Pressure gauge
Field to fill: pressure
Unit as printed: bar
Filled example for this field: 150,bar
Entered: 22.5,bar
